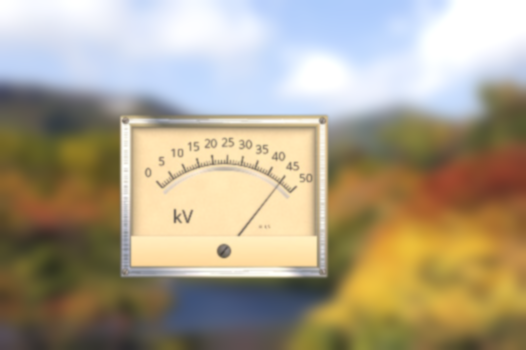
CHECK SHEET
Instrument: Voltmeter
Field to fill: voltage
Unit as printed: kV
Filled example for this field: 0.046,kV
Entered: 45,kV
